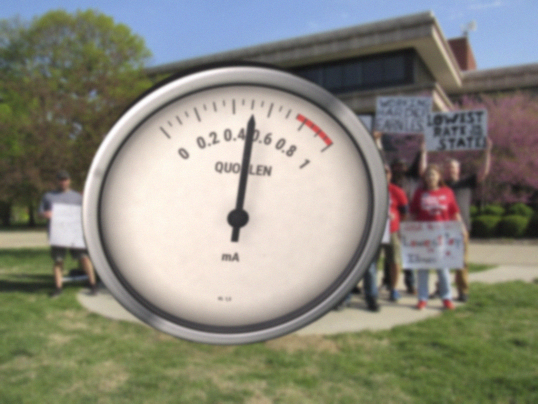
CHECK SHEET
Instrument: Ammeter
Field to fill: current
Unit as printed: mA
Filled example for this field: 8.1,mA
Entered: 0.5,mA
